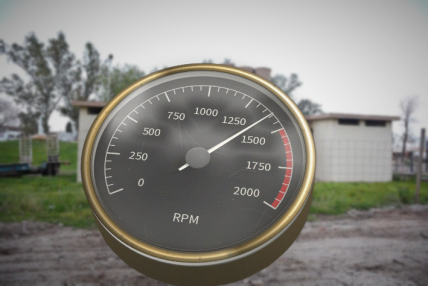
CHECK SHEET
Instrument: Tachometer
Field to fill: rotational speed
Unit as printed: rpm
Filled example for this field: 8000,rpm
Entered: 1400,rpm
